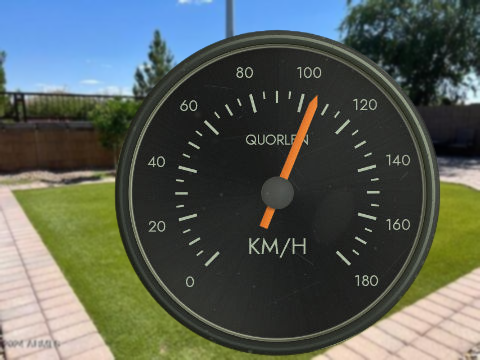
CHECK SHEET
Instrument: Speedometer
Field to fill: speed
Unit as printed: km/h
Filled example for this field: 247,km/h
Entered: 105,km/h
